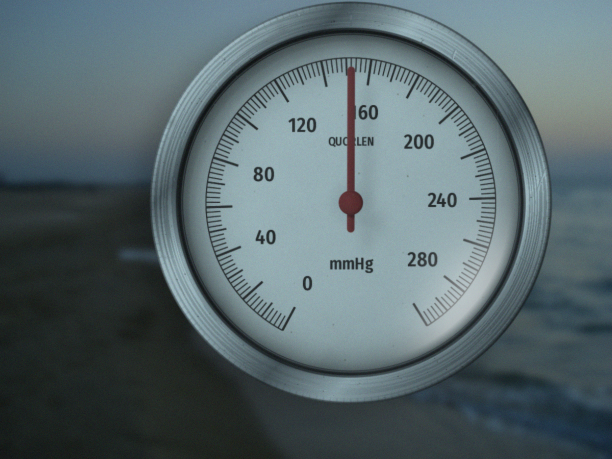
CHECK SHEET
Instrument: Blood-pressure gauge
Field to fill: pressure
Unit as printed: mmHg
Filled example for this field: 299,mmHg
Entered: 152,mmHg
